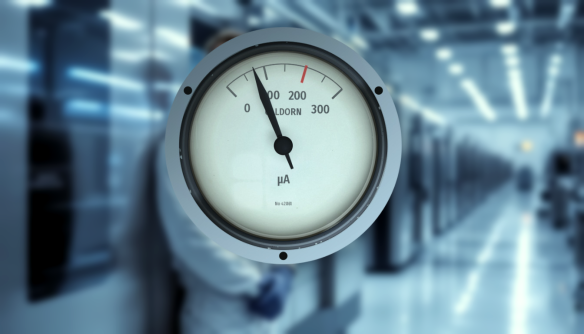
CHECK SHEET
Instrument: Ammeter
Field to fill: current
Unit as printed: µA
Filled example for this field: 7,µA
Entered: 75,µA
